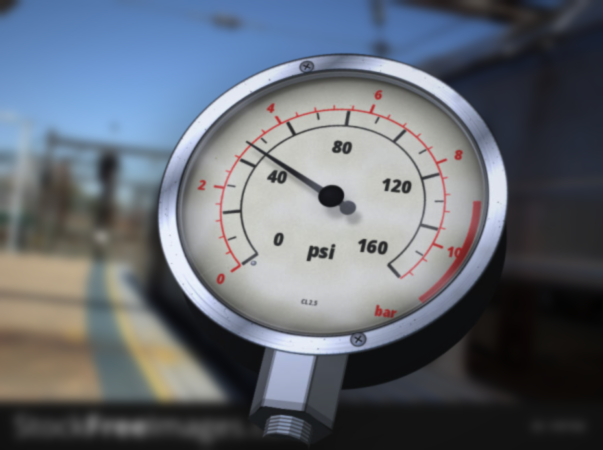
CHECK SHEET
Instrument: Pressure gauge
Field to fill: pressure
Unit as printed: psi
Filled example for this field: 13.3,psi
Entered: 45,psi
